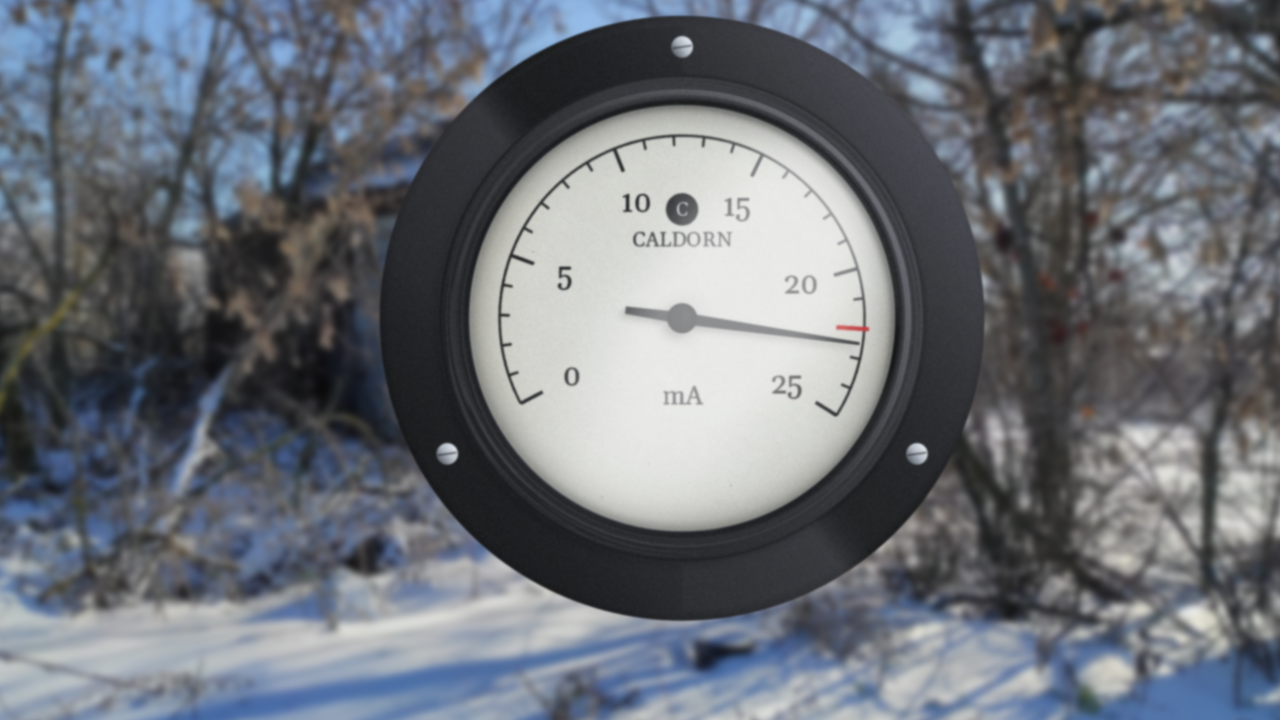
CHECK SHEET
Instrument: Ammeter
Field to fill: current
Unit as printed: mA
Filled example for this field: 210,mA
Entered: 22.5,mA
